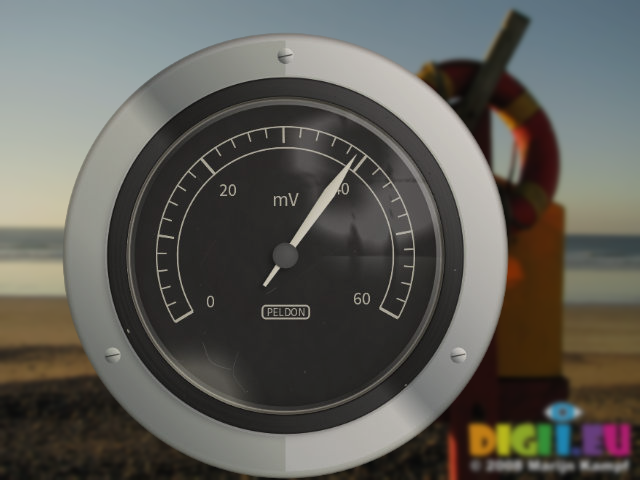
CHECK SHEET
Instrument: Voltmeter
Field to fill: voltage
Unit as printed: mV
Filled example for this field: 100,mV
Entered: 39,mV
